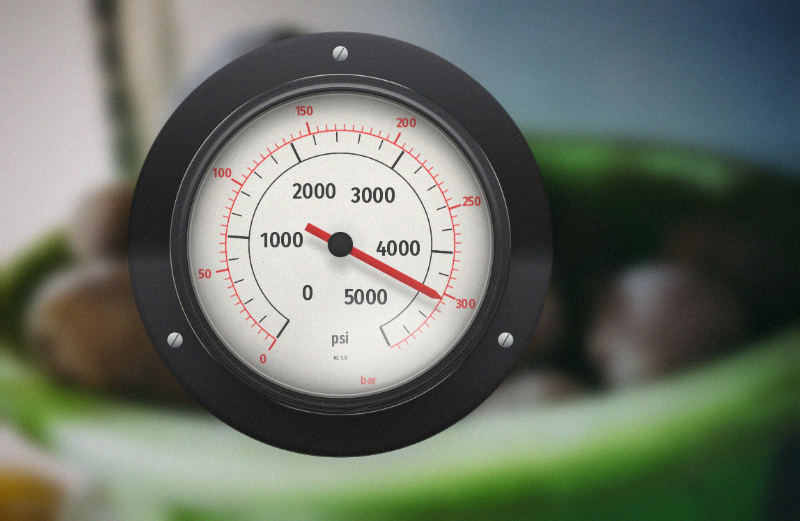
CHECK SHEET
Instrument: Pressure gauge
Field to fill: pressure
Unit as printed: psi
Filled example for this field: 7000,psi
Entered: 4400,psi
